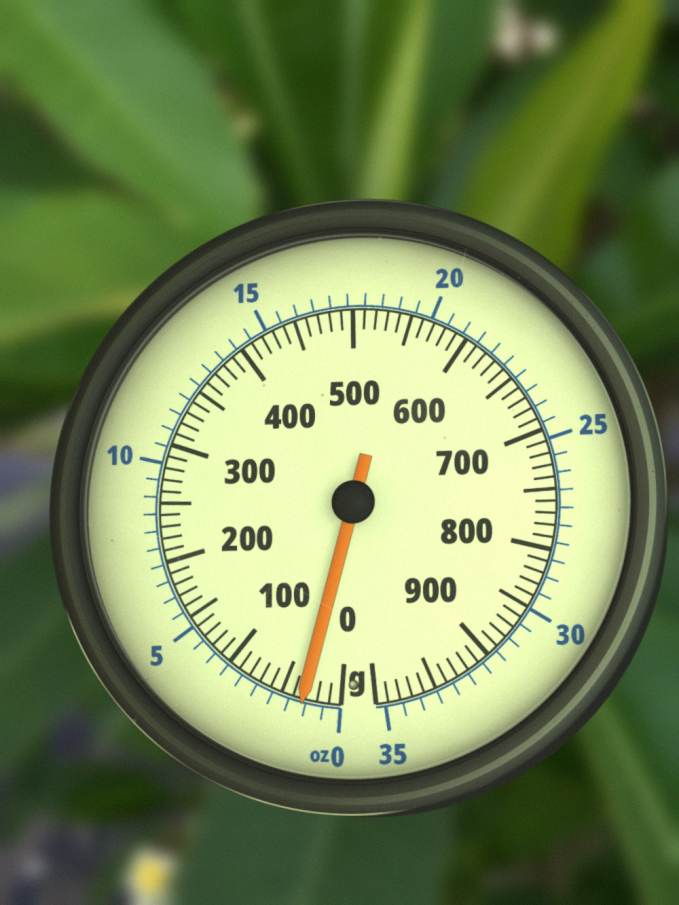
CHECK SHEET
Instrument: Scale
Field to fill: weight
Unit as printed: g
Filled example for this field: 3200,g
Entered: 30,g
